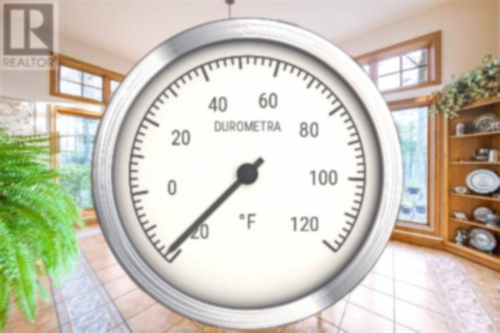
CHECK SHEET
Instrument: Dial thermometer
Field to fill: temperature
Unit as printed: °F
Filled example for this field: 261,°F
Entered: -18,°F
